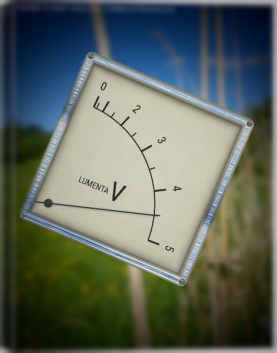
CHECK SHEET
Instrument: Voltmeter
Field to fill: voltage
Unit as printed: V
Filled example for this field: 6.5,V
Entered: 4.5,V
